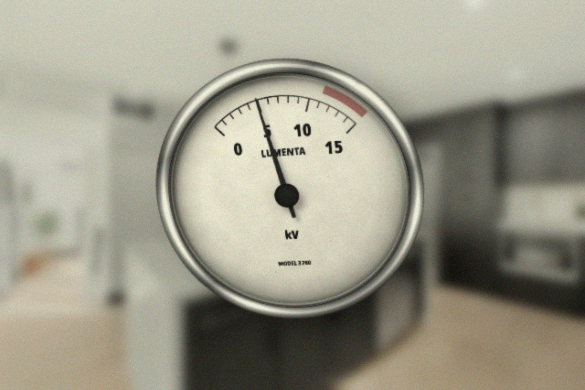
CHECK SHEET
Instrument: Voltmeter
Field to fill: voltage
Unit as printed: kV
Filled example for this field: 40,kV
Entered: 5,kV
